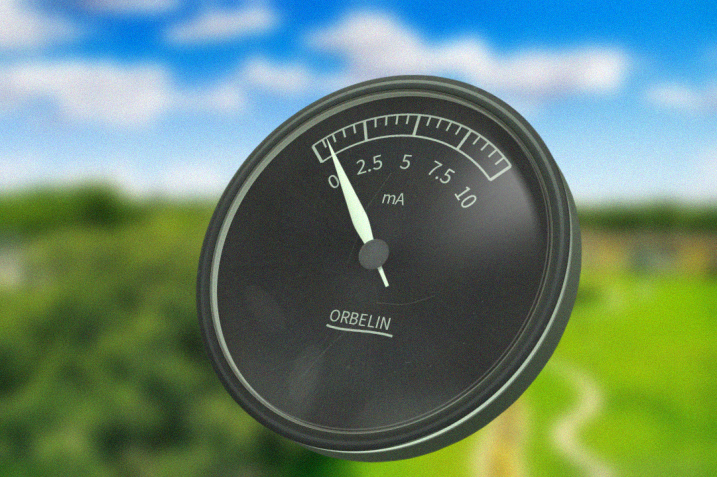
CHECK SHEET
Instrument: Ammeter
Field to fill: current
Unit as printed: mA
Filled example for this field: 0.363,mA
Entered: 0.75,mA
